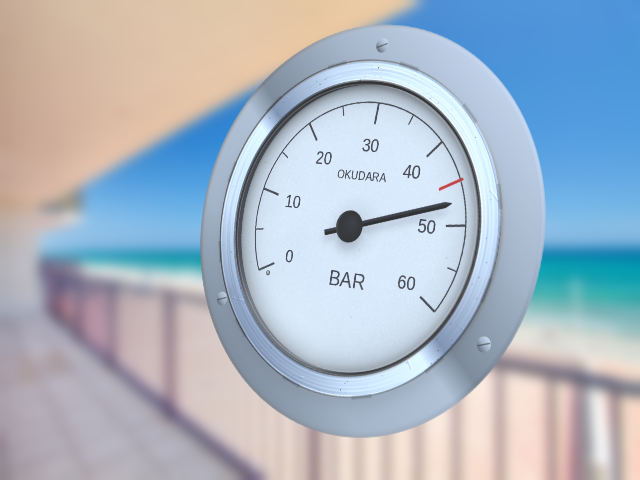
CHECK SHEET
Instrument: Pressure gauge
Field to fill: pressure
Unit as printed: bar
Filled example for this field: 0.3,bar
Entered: 47.5,bar
